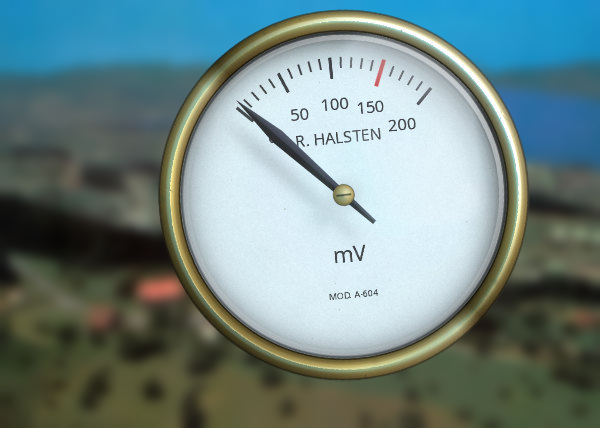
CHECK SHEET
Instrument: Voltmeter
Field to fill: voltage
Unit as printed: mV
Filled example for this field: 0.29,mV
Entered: 5,mV
